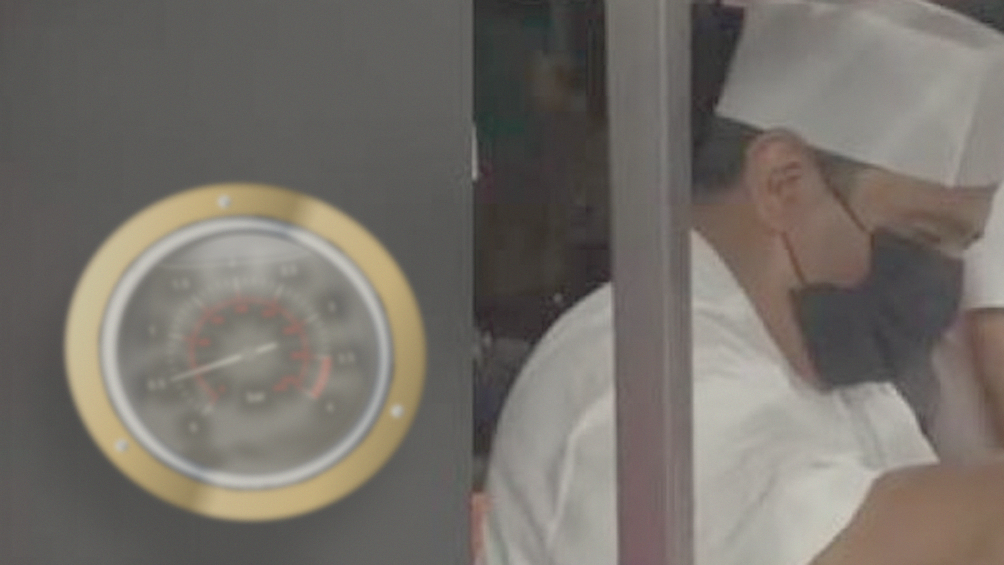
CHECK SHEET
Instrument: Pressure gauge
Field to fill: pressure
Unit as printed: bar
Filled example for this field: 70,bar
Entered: 0.5,bar
